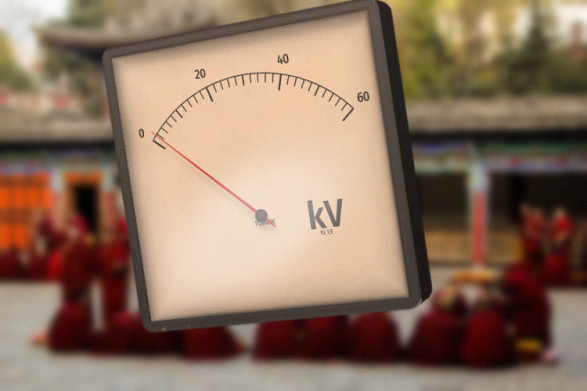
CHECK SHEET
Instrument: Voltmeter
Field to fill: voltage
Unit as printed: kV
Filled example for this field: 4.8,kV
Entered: 2,kV
